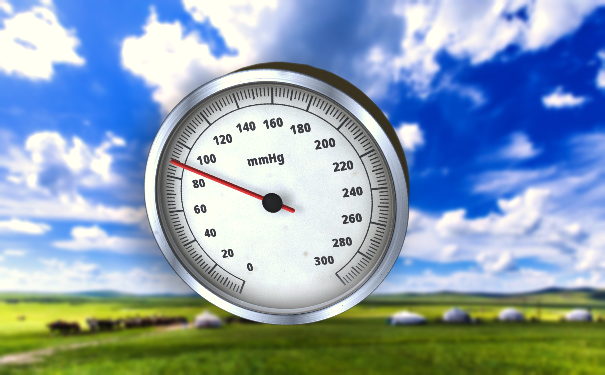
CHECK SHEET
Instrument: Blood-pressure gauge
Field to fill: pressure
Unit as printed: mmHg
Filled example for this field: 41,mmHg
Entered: 90,mmHg
